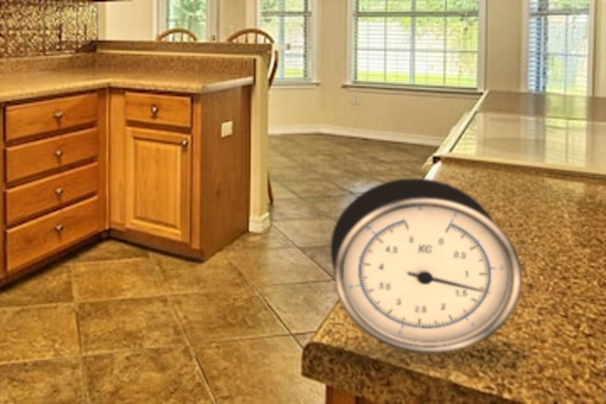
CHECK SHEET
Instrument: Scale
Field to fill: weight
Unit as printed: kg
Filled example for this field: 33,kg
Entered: 1.25,kg
